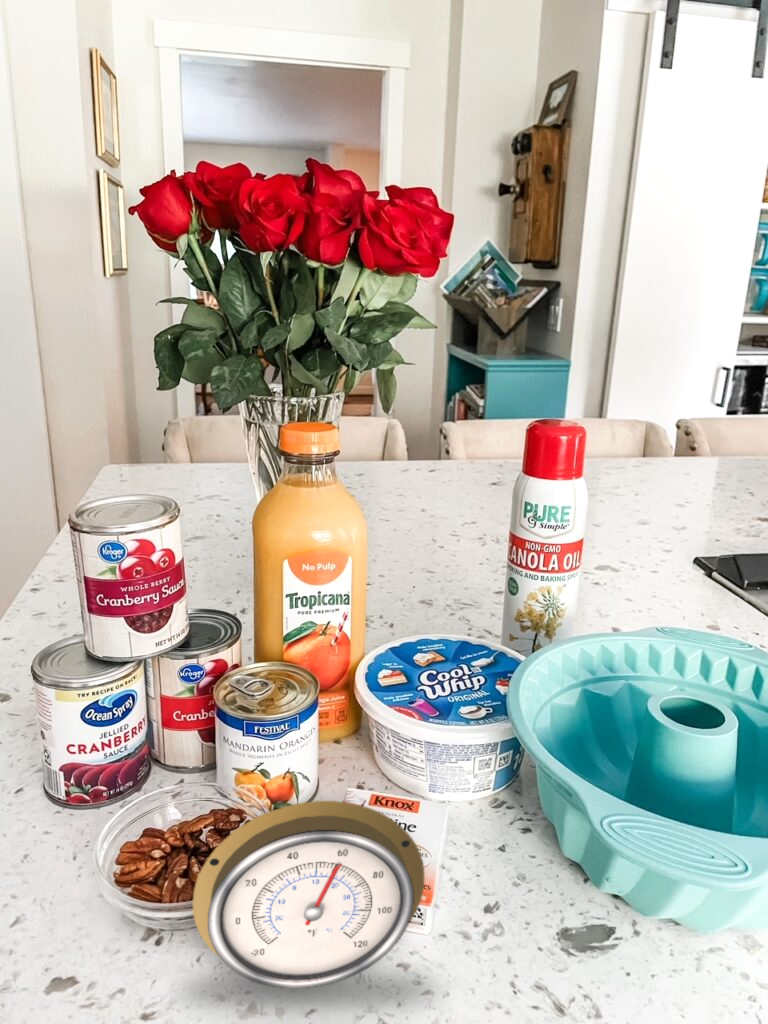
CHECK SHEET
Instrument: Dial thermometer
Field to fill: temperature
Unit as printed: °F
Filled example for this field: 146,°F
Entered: 60,°F
